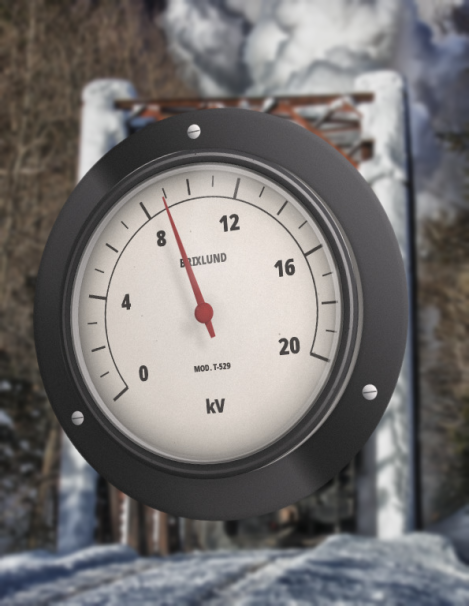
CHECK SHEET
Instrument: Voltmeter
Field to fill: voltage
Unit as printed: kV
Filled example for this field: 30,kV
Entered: 9,kV
